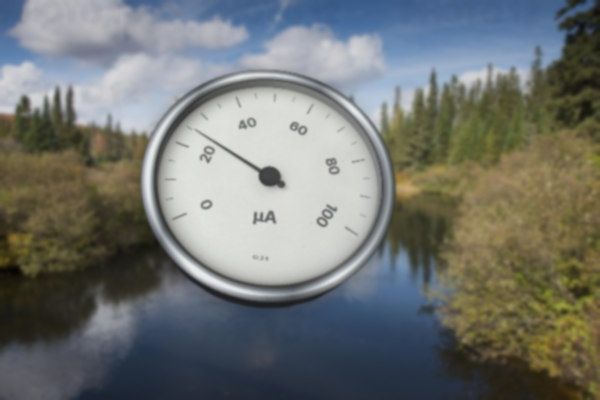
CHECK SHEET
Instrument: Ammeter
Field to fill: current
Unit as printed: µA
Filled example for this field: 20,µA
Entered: 25,µA
